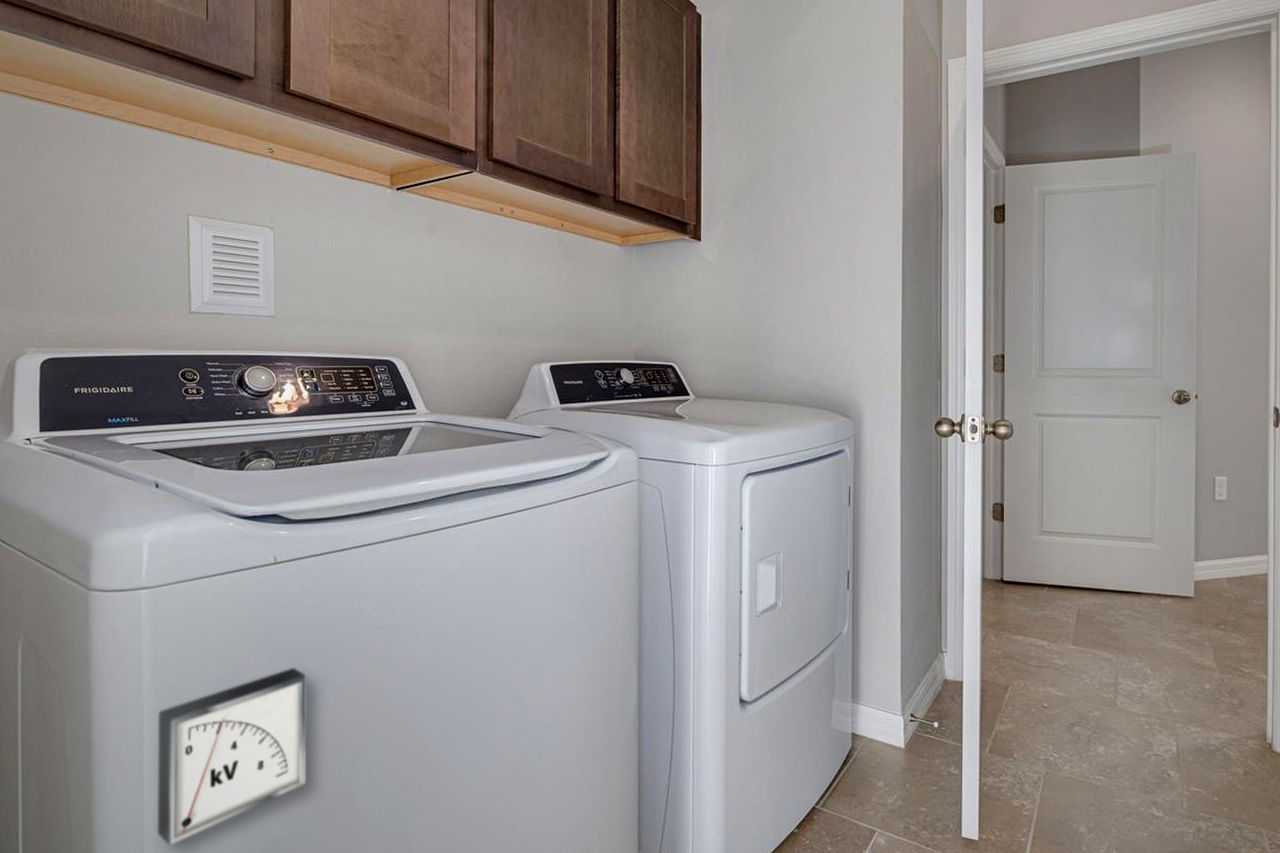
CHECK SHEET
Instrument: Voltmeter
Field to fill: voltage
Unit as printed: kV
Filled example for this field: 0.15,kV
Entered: 2,kV
